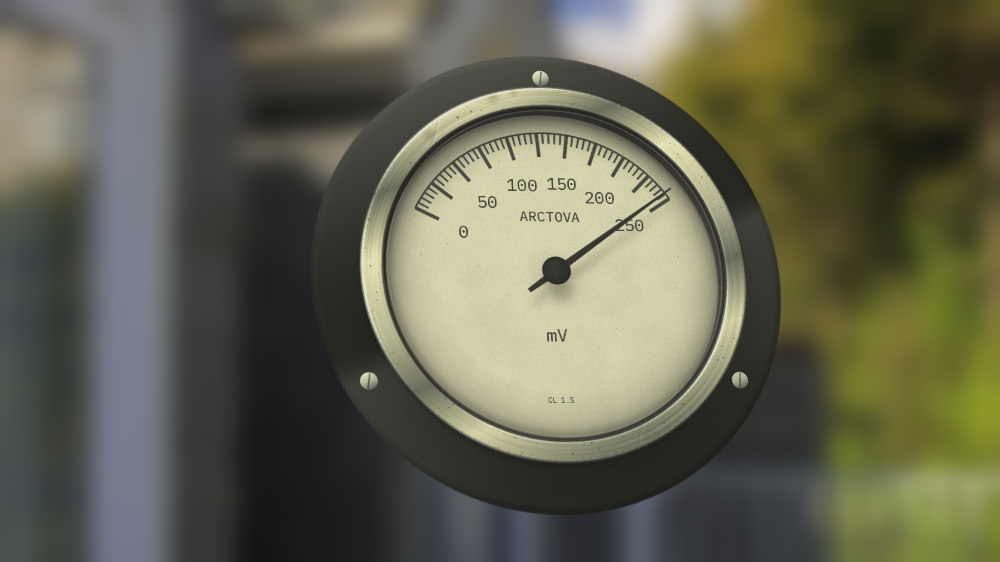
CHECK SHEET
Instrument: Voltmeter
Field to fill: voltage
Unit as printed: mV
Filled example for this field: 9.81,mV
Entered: 245,mV
